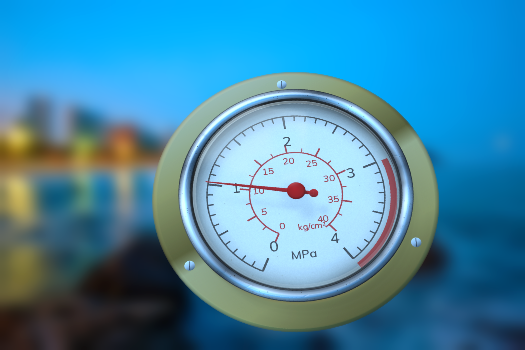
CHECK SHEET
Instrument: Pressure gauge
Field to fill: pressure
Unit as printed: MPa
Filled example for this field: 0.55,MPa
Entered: 1,MPa
